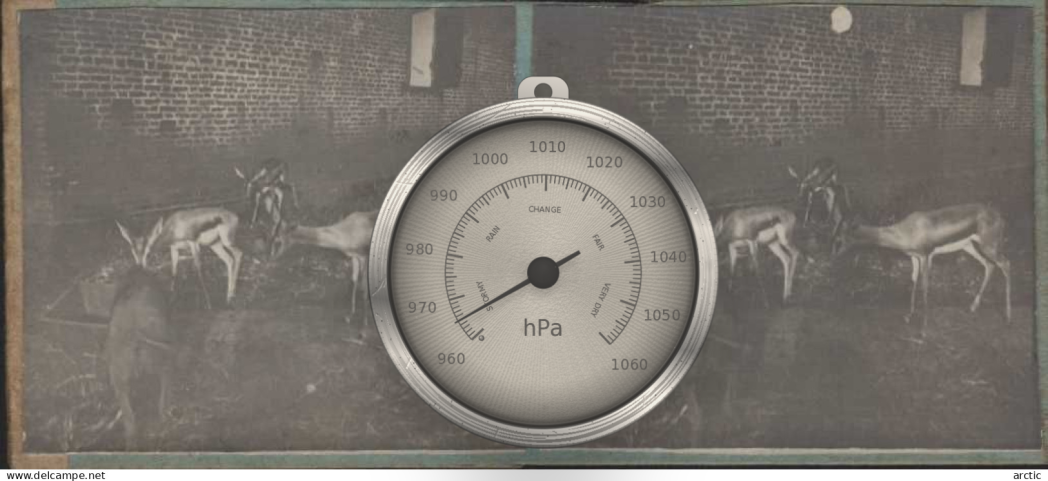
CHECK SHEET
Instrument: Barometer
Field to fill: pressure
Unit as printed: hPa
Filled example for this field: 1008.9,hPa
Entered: 965,hPa
